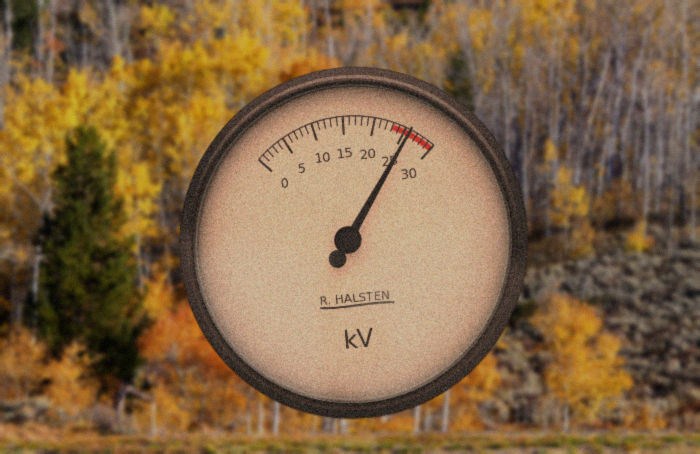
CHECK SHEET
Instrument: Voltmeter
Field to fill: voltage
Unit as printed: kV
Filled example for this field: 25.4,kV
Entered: 26,kV
